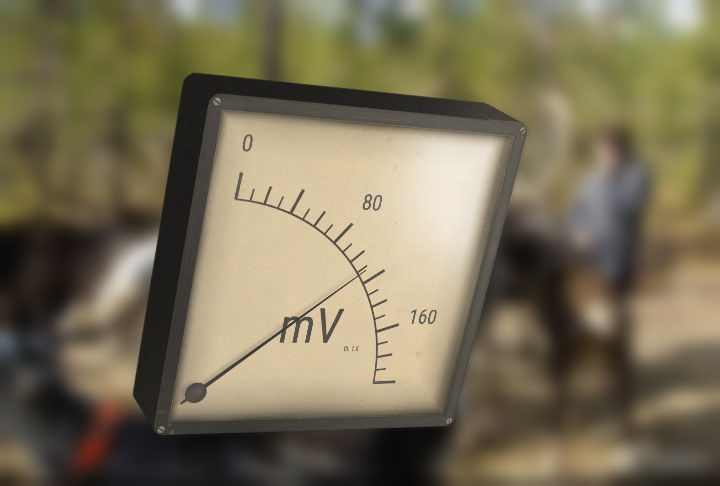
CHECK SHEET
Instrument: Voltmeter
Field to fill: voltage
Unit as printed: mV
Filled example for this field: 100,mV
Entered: 110,mV
